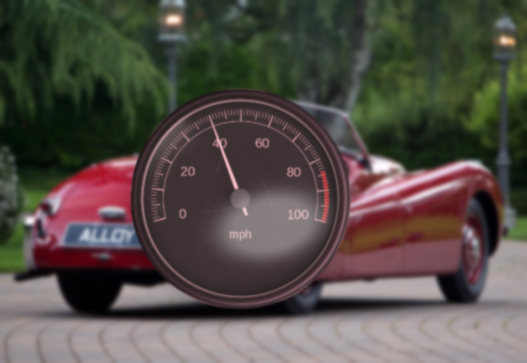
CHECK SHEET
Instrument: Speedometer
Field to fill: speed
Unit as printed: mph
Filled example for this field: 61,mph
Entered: 40,mph
